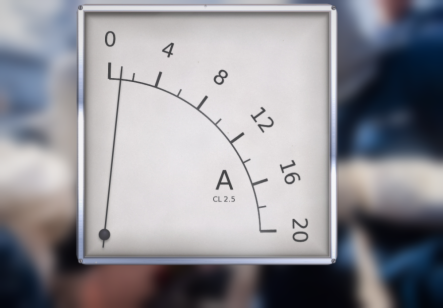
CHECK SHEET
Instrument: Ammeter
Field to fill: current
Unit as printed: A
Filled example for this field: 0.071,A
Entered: 1,A
